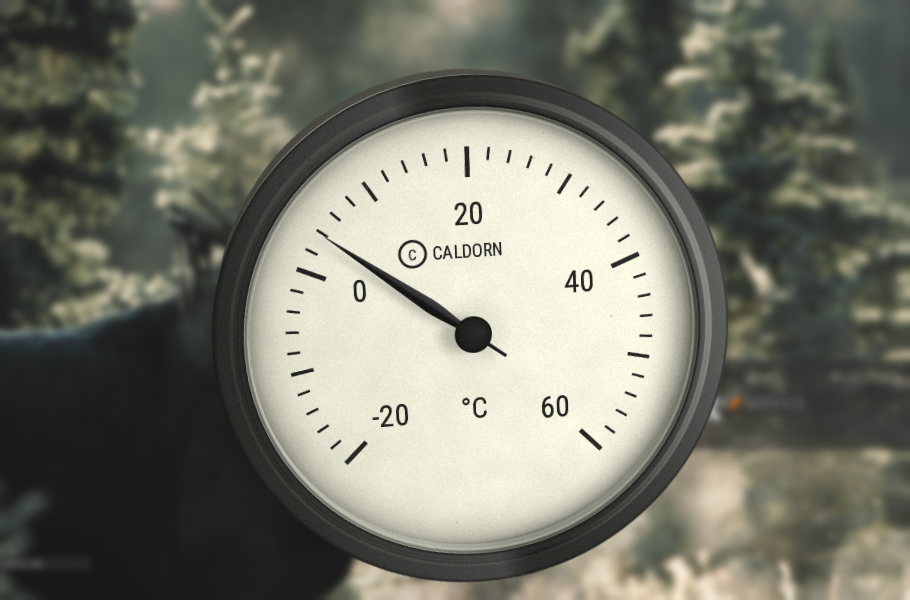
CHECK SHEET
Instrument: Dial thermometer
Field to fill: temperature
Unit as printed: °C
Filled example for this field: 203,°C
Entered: 4,°C
